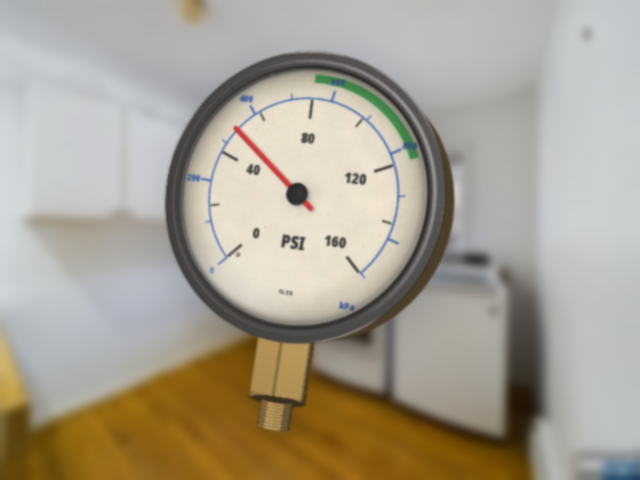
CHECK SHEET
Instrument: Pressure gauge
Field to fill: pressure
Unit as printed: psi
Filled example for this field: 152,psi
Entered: 50,psi
